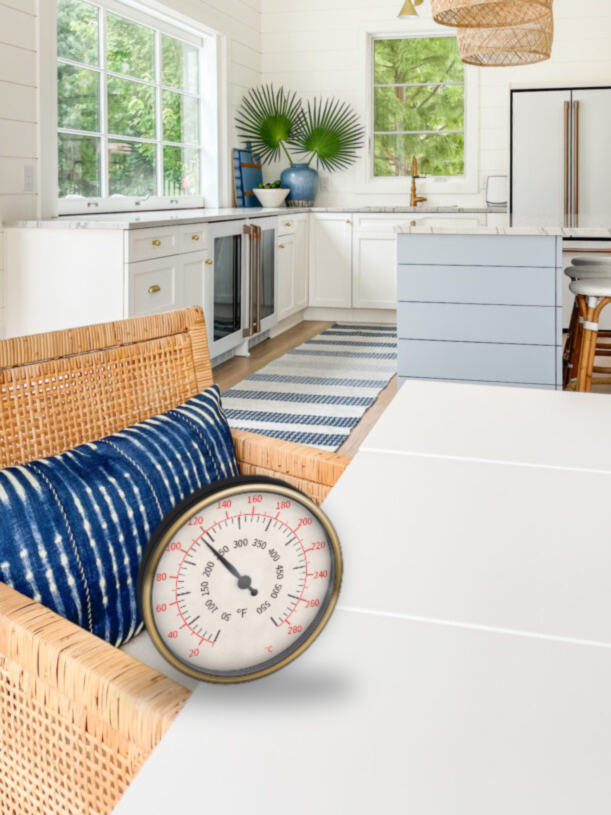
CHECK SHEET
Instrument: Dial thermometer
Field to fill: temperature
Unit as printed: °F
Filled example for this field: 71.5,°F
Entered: 240,°F
